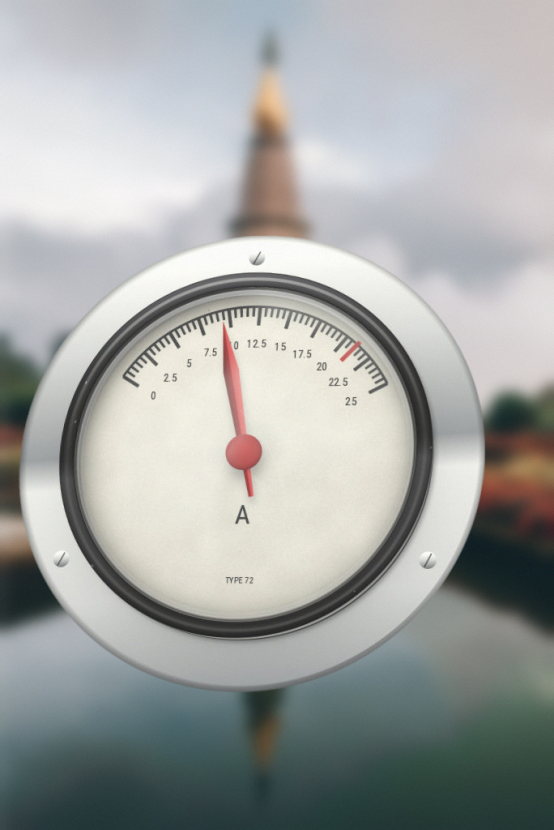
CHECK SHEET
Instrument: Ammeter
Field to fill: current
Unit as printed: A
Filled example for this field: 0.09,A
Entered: 9.5,A
